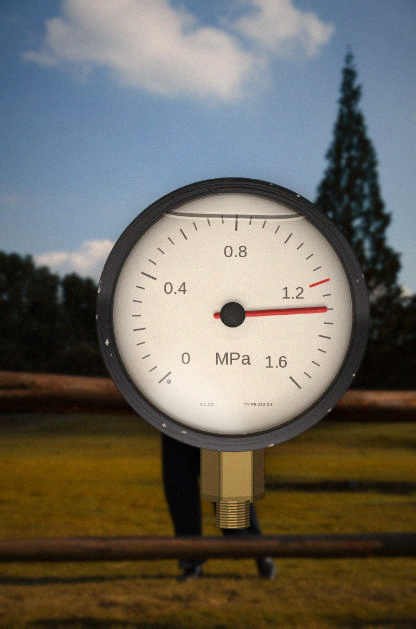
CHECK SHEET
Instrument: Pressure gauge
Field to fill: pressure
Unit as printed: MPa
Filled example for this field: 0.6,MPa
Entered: 1.3,MPa
